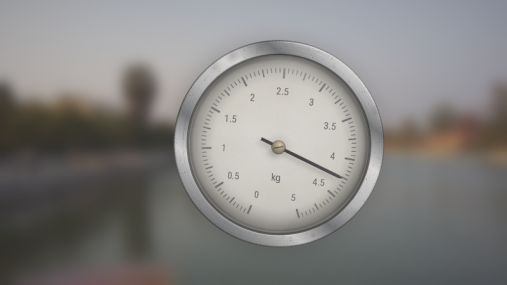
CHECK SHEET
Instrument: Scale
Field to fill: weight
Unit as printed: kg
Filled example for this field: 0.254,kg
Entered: 4.25,kg
